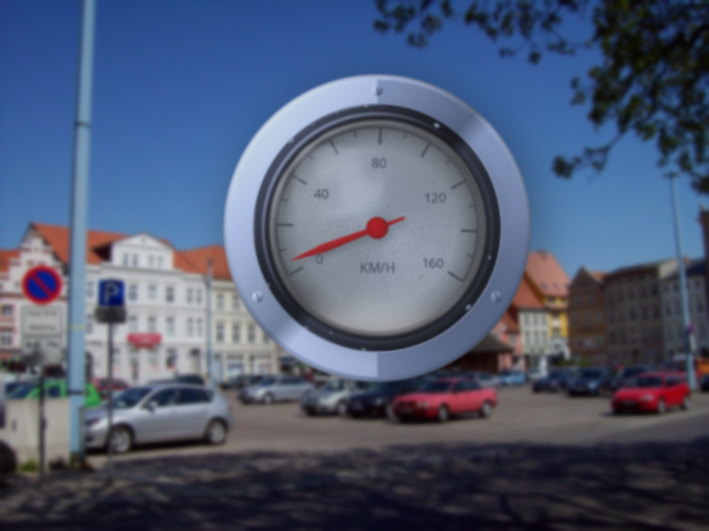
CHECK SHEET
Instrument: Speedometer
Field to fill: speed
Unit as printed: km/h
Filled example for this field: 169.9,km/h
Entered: 5,km/h
